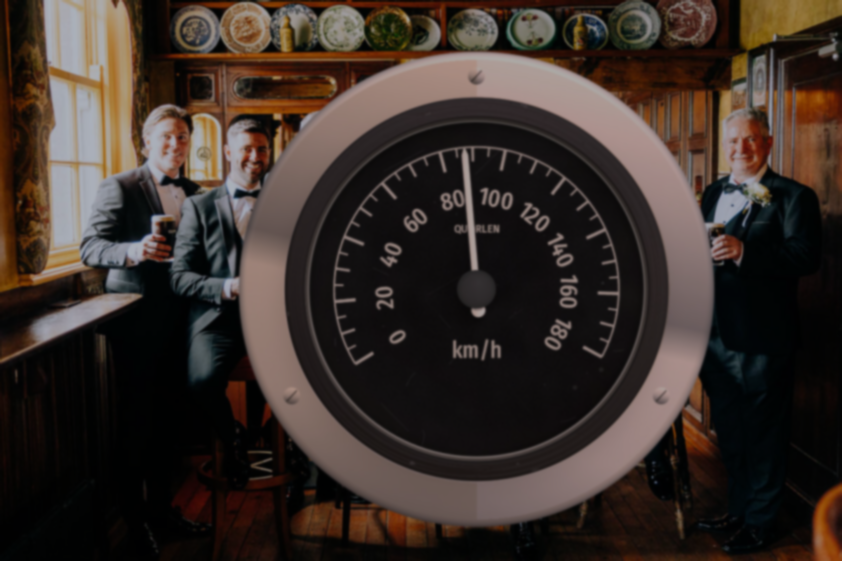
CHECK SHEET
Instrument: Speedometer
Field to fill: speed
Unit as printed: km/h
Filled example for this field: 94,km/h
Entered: 87.5,km/h
